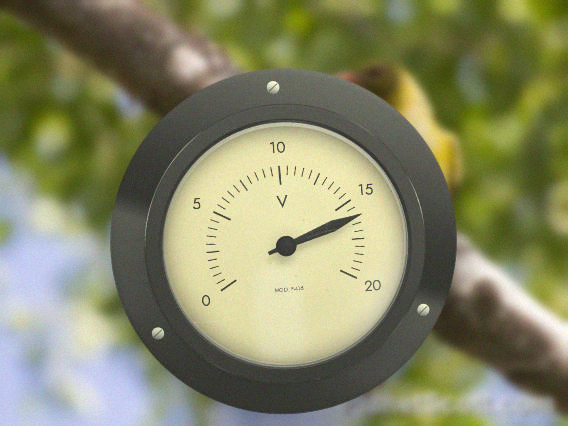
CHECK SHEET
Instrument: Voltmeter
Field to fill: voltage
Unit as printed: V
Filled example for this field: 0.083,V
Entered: 16,V
